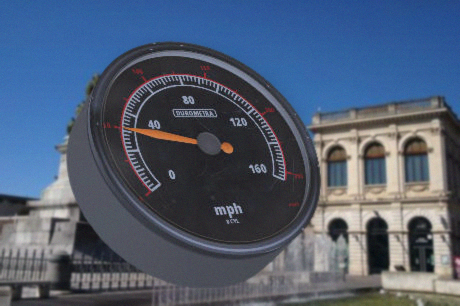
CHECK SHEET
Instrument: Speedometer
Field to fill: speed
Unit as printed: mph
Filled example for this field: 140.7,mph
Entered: 30,mph
